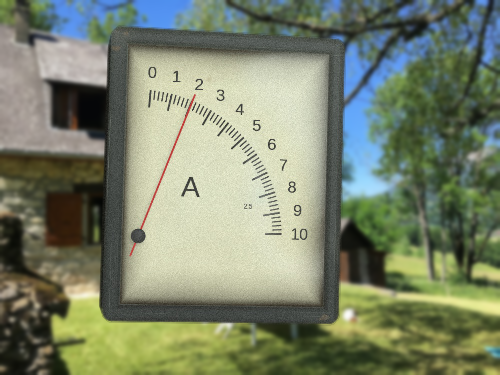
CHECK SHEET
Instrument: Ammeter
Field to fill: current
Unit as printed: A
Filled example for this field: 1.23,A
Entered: 2,A
